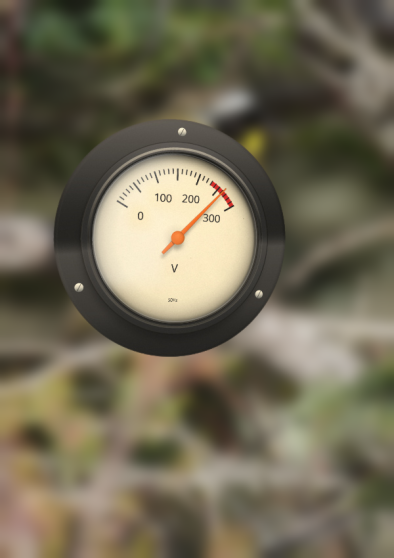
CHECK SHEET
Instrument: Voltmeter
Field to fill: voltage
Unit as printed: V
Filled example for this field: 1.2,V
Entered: 260,V
